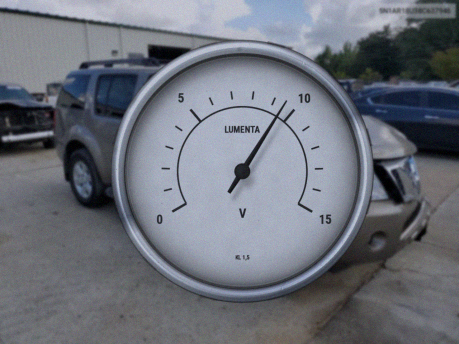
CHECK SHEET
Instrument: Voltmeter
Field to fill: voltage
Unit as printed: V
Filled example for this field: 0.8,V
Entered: 9.5,V
